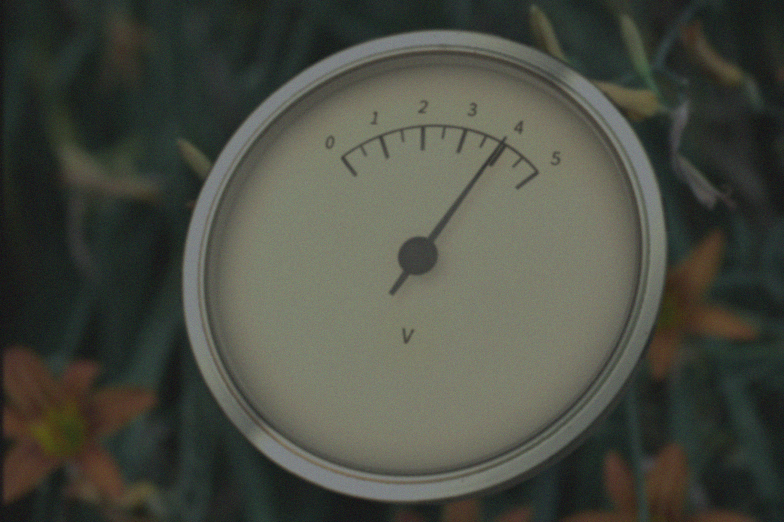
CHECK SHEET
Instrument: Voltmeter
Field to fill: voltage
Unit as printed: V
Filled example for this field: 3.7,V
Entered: 4,V
